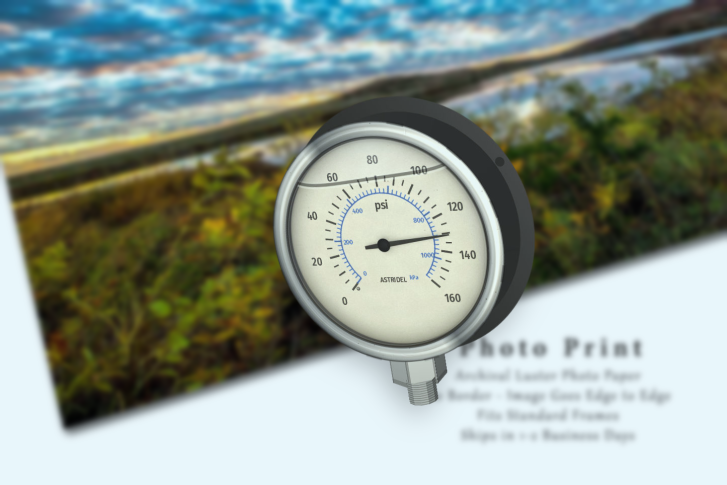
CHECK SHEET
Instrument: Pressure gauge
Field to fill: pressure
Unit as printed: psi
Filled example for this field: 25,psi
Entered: 130,psi
